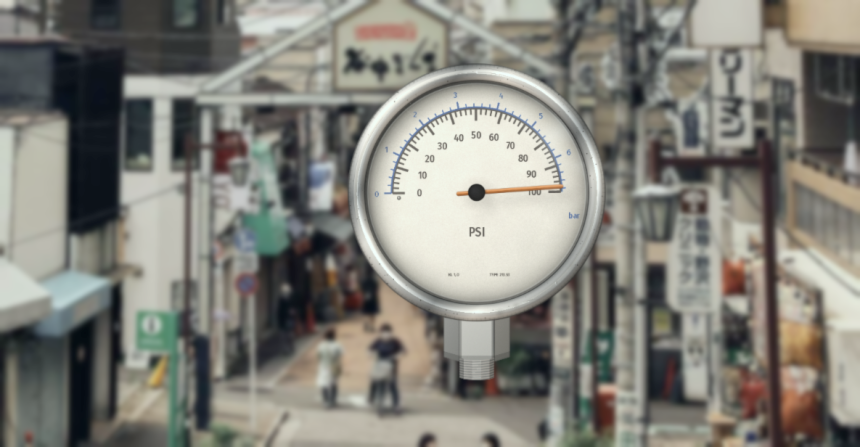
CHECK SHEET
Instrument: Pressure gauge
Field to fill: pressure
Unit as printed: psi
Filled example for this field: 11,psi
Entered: 98,psi
